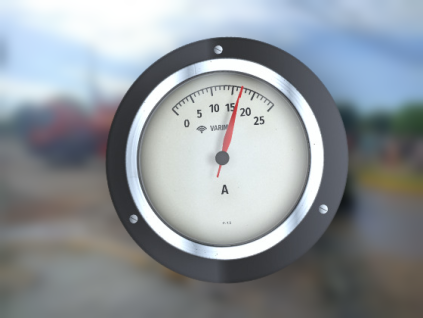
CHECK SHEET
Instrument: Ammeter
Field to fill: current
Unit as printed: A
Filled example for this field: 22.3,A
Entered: 17,A
